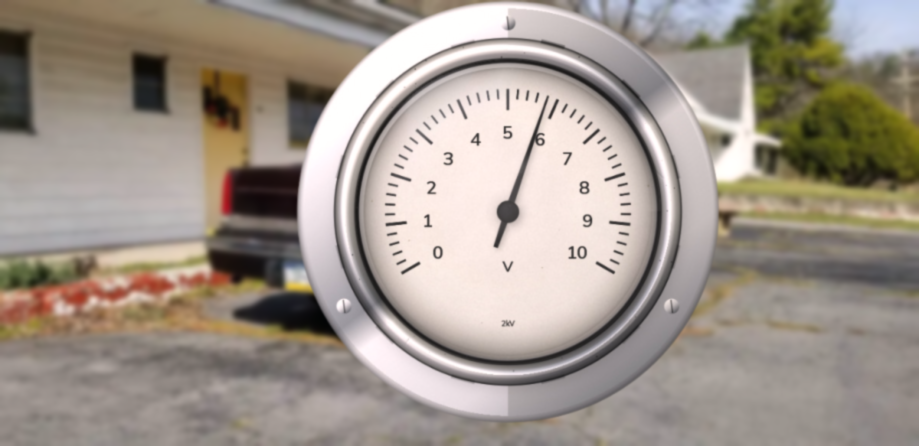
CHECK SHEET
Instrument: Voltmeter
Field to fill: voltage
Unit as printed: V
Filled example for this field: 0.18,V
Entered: 5.8,V
